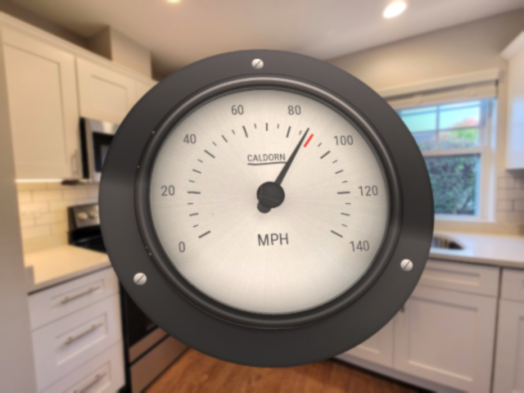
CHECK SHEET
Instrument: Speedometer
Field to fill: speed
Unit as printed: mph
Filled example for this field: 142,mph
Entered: 87.5,mph
